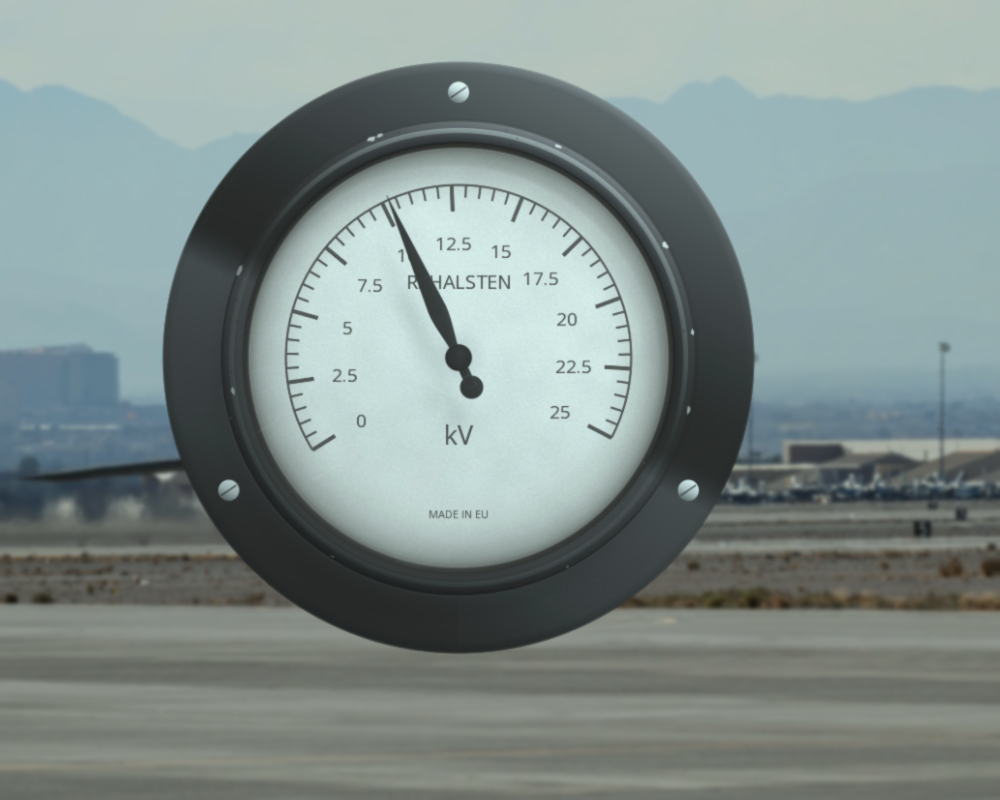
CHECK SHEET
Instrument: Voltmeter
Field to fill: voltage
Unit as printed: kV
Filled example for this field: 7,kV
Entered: 10.25,kV
